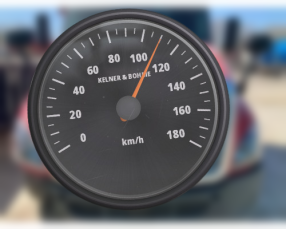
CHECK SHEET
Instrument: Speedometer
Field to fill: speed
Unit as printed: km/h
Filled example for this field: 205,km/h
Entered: 110,km/h
